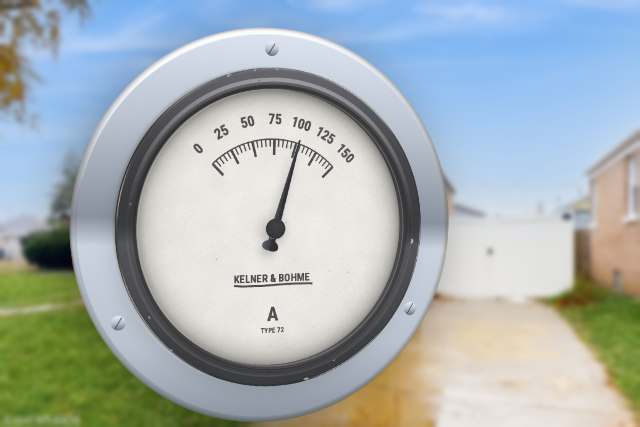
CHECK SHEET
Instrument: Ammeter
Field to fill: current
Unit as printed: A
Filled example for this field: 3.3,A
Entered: 100,A
